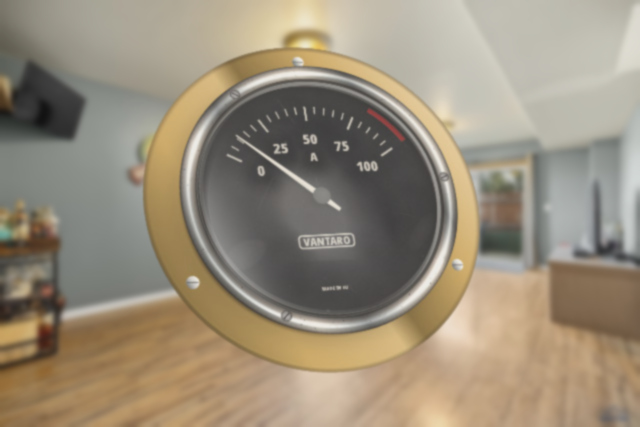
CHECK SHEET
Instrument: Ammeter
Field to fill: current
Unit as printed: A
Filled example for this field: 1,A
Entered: 10,A
